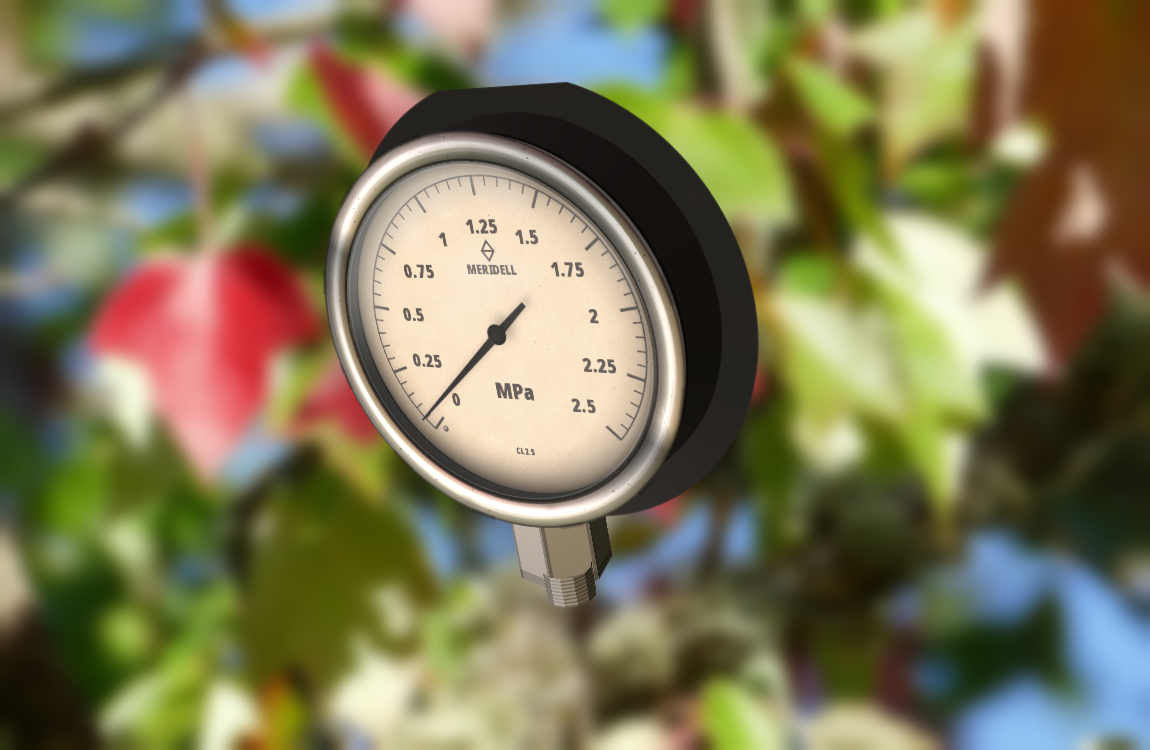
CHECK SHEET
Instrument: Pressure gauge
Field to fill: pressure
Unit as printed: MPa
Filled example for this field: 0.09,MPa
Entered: 0.05,MPa
